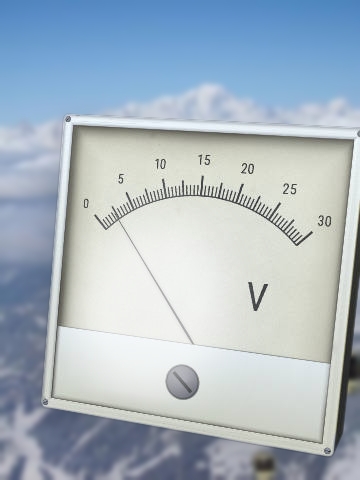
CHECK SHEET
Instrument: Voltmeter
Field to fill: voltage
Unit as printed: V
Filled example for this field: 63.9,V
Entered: 2.5,V
